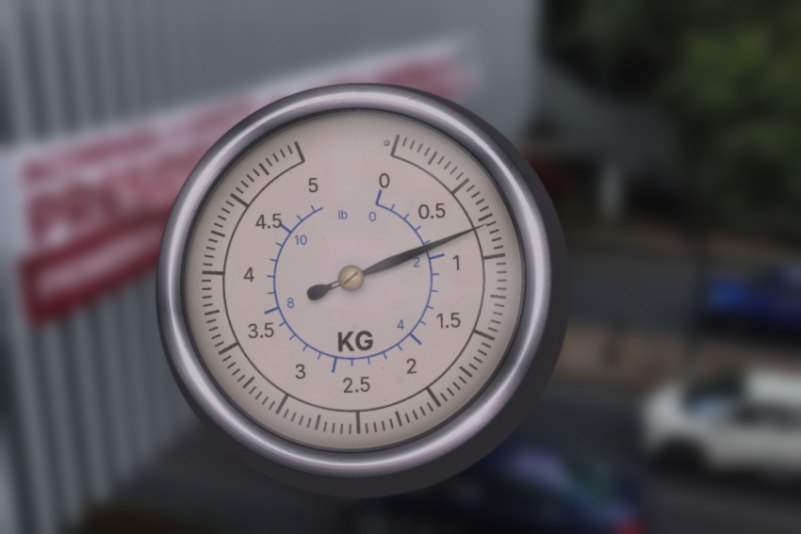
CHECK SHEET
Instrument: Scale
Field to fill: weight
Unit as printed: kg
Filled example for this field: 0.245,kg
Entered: 0.8,kg
